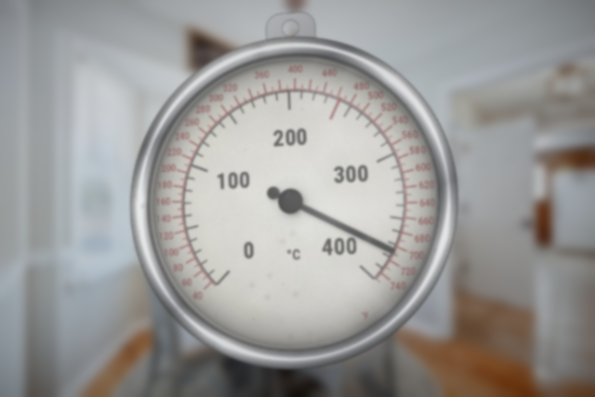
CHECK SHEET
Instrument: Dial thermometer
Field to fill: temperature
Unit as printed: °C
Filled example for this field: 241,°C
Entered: 375,°C
